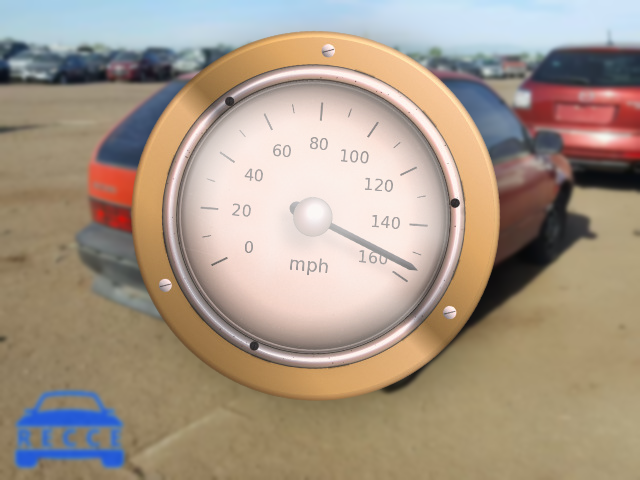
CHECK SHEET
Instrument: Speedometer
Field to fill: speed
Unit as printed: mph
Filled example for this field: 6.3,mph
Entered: 155,mph
